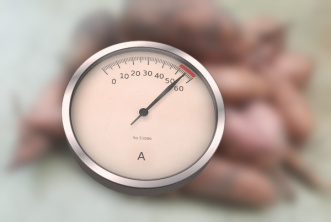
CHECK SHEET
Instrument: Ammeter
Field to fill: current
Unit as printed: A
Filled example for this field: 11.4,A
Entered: 55,A
